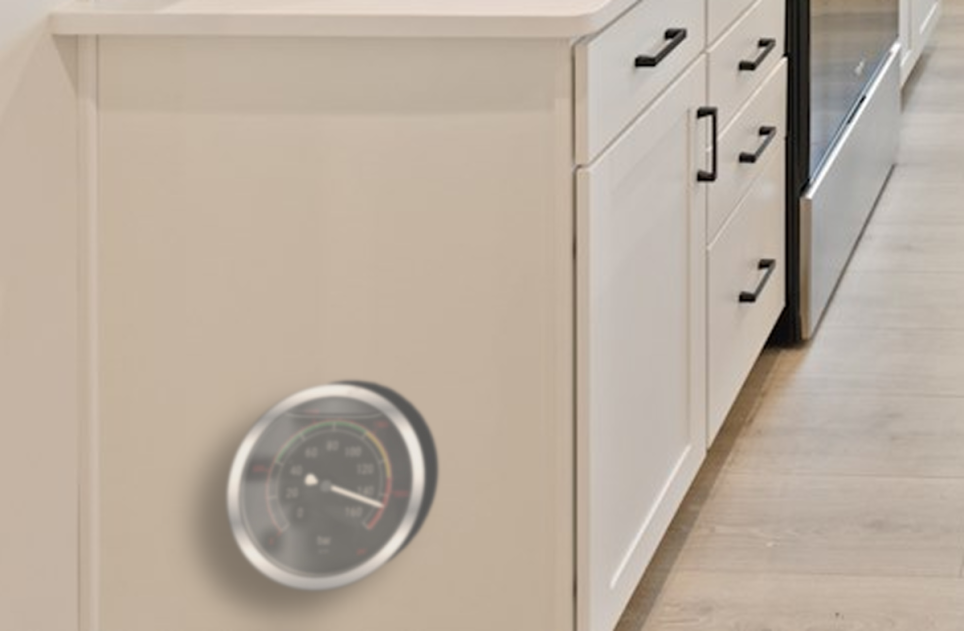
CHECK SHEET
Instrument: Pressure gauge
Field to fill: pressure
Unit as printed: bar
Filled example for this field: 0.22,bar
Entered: 145,bar
